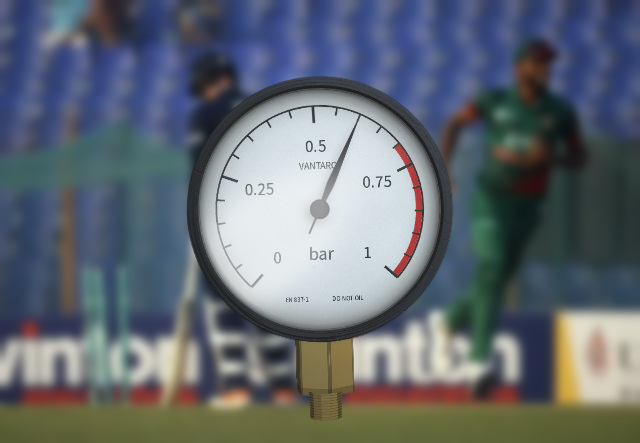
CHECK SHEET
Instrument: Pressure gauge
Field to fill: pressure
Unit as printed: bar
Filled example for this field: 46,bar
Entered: 0.6,bar
